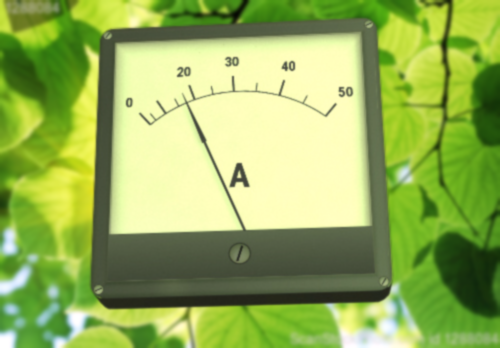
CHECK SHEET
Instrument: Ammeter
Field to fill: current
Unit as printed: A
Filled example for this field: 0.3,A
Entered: 17.5,A
